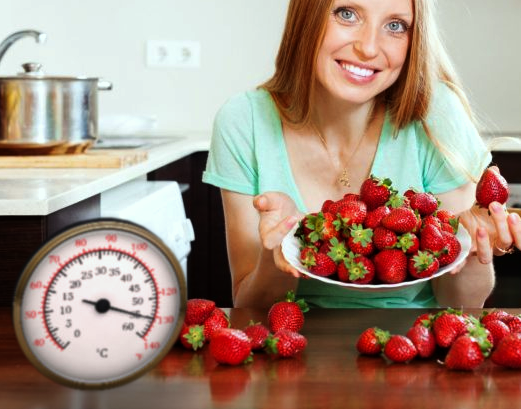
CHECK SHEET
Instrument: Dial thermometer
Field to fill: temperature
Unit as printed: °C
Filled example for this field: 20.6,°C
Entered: 55,°C
